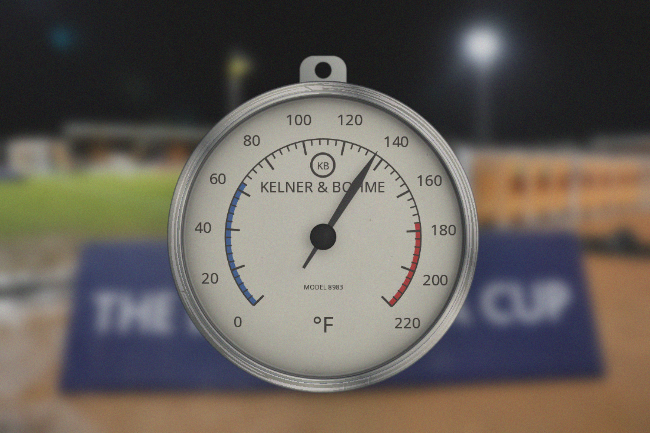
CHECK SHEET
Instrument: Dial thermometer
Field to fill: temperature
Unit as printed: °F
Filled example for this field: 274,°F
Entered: 136,°F
